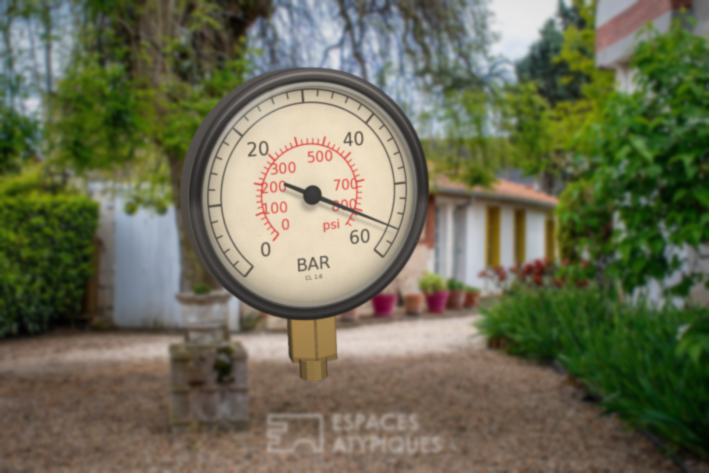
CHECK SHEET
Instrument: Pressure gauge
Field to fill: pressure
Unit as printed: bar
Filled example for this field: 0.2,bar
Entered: 56,bar
